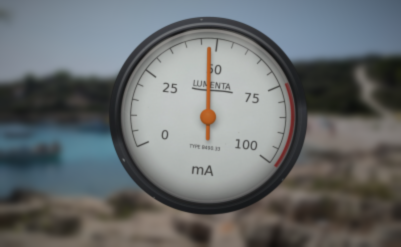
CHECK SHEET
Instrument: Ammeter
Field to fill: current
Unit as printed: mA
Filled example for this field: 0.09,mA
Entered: 47.5,mA
